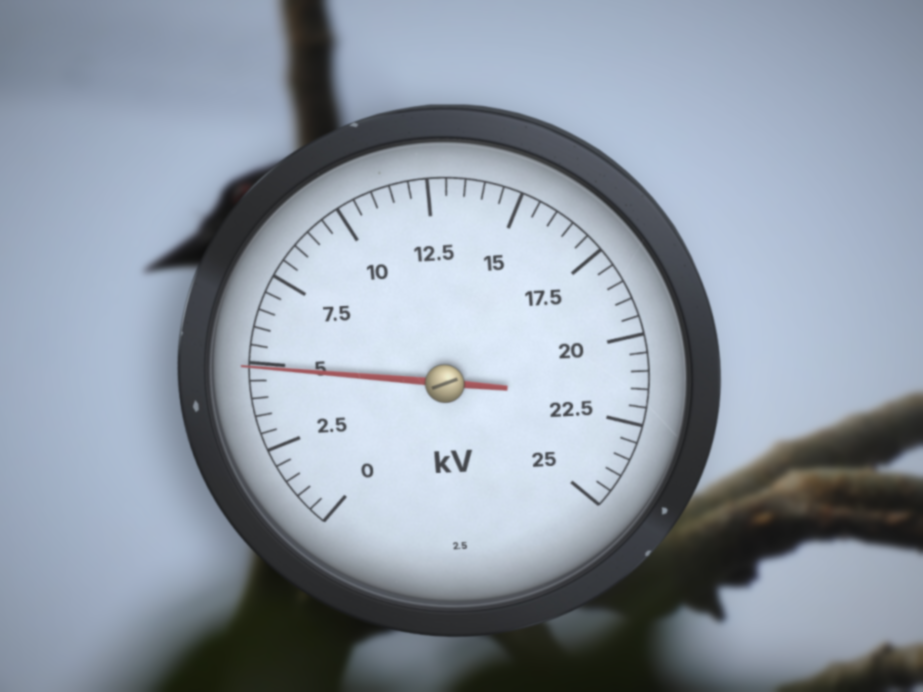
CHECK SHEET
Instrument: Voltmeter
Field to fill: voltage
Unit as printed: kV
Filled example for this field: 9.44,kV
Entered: 5,kV
